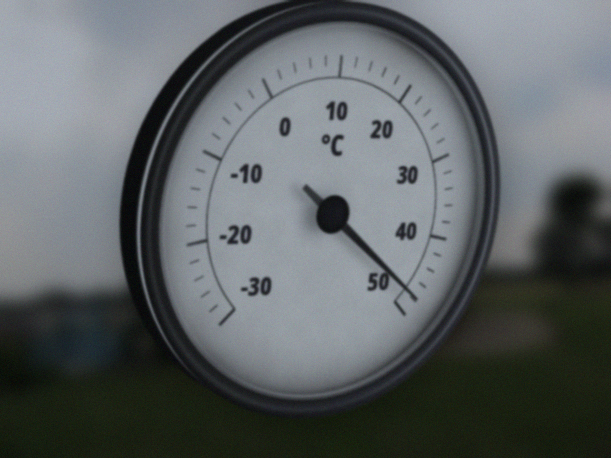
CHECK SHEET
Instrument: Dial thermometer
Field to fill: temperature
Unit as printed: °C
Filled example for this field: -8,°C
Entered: 48,°C
